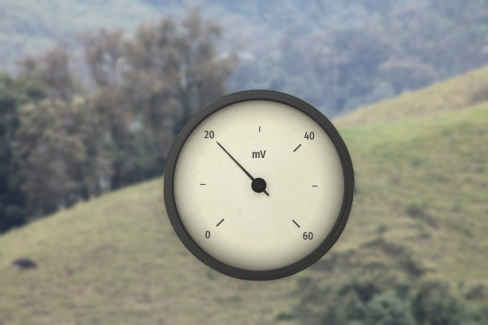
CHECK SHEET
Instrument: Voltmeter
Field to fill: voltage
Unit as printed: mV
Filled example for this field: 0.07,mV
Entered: 20,mV
